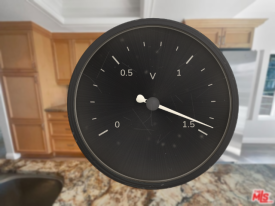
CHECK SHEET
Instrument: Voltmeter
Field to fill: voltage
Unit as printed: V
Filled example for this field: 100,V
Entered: 1.45,V
